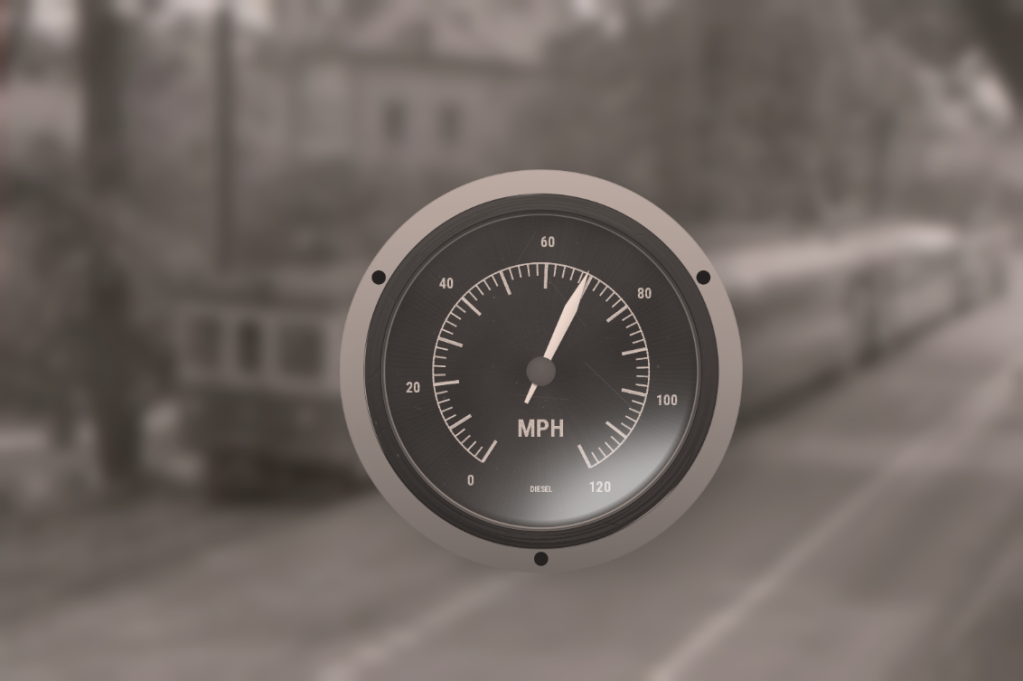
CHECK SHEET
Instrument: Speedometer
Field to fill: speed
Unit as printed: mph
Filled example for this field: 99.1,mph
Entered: 69,mph
